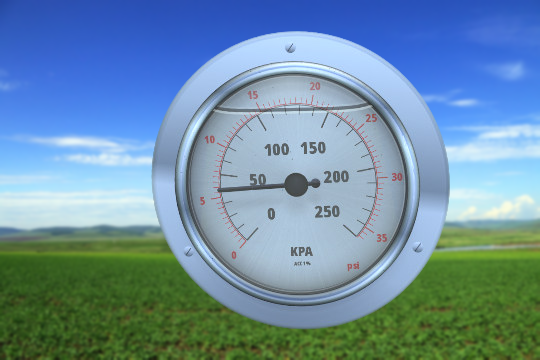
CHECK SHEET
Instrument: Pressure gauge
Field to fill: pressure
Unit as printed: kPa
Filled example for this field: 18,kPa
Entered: 40,kPa
